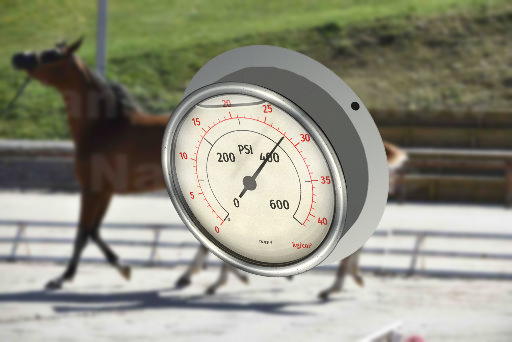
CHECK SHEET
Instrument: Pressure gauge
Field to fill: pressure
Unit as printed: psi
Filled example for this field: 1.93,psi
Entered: 400,psi
